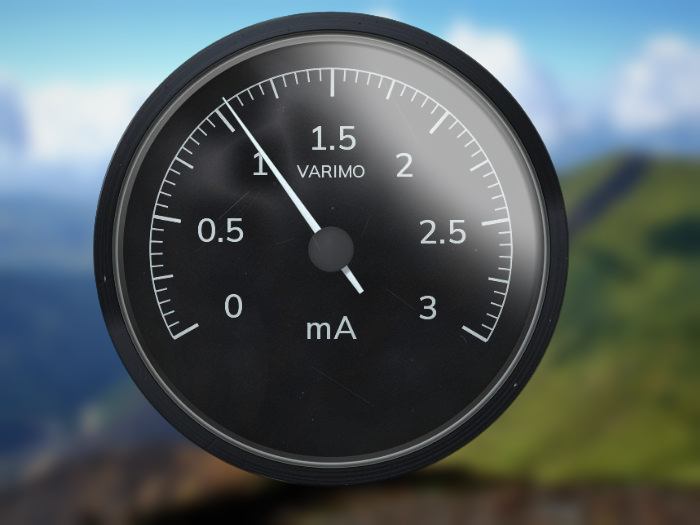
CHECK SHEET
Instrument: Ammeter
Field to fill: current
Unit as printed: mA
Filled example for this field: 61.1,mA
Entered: 1.05,mA
